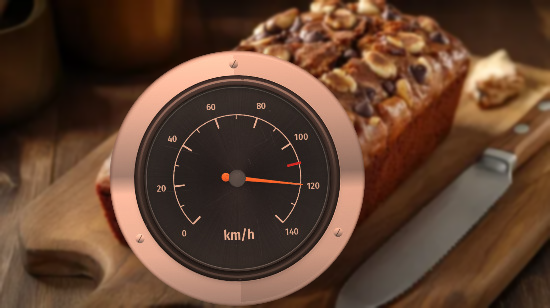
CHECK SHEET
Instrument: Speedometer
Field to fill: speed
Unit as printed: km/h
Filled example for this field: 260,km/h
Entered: 120,km/h
